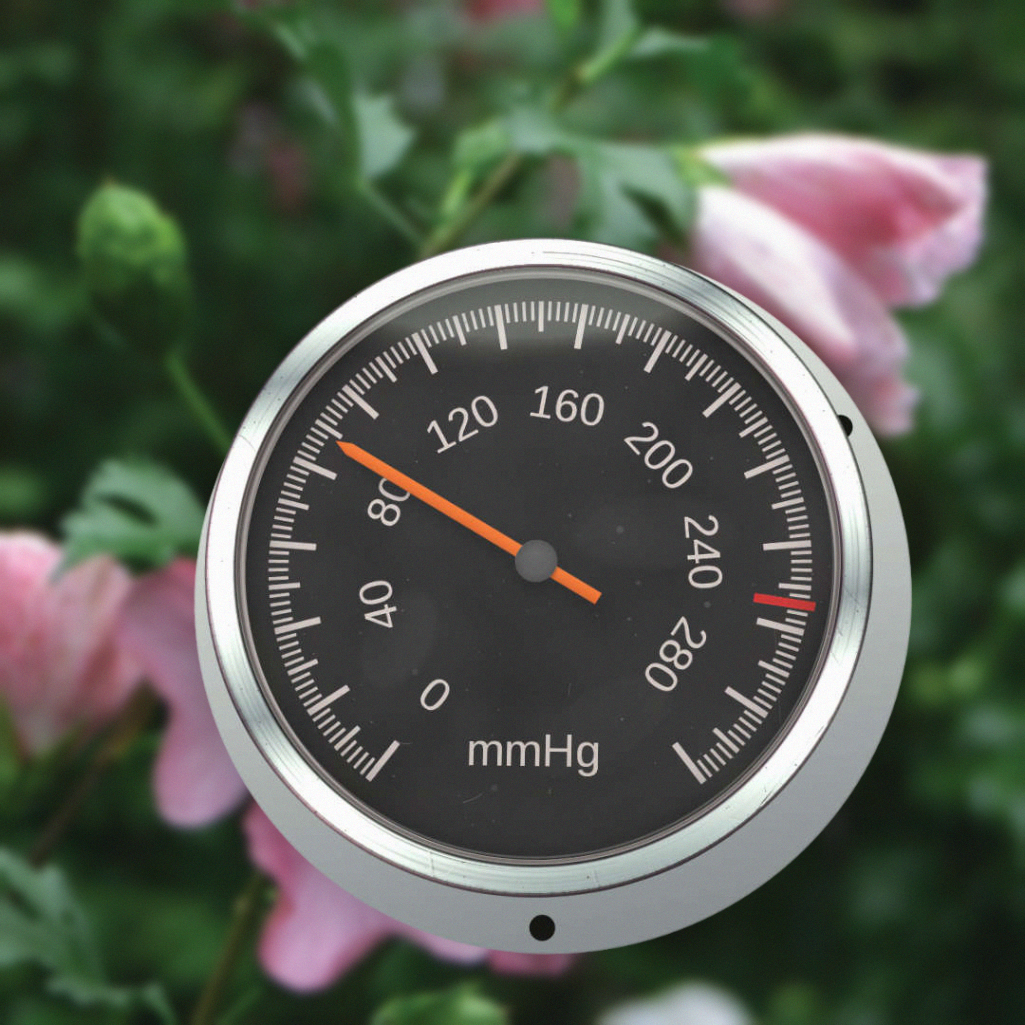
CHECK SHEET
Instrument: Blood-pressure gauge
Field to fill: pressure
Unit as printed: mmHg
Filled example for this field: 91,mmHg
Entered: 88,mmHg
